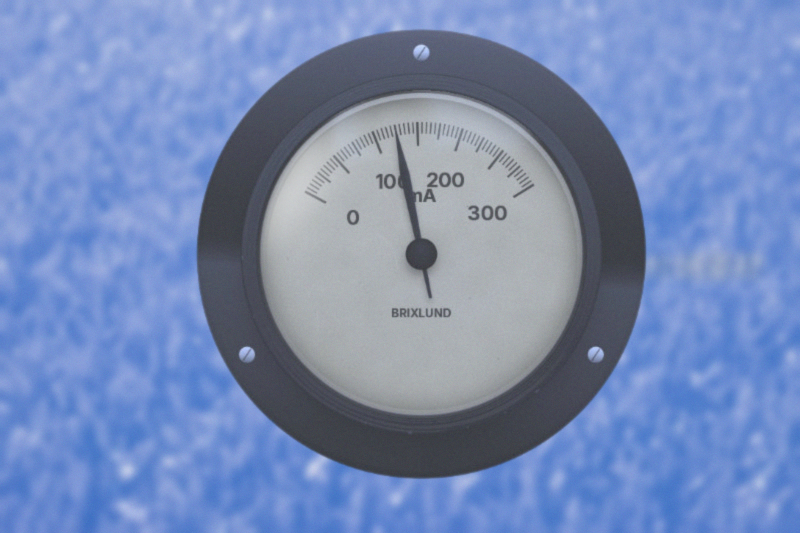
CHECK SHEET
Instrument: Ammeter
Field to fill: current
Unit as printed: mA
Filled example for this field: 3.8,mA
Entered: 125,mA
